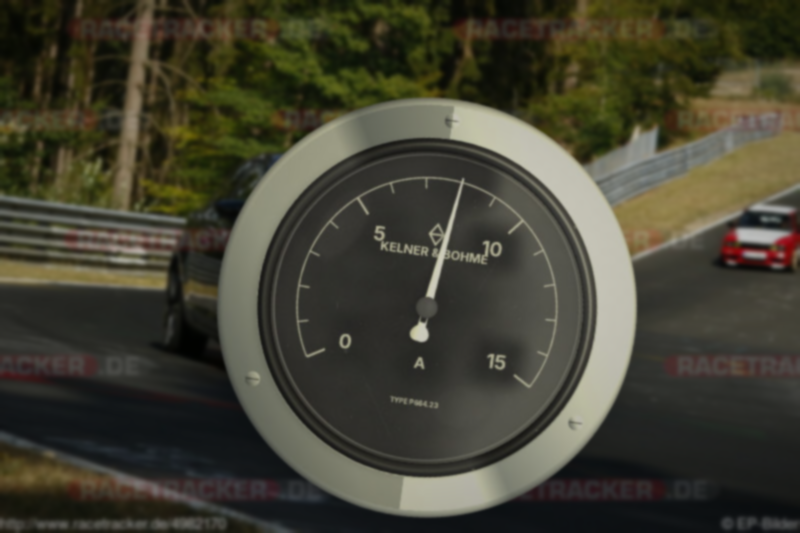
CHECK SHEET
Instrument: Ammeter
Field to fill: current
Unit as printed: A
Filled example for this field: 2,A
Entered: 8,A
